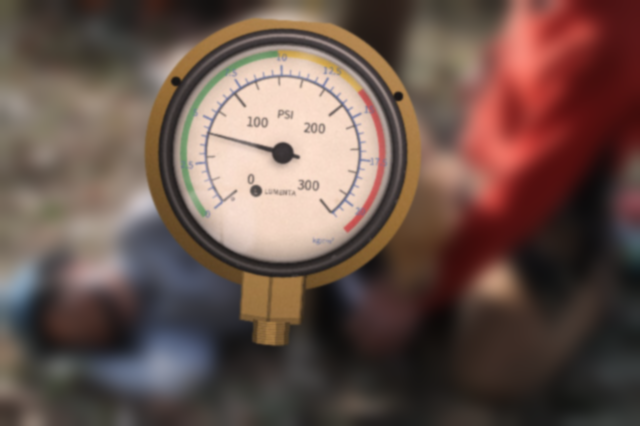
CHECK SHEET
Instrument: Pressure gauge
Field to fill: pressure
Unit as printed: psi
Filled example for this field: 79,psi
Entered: 60,psi
